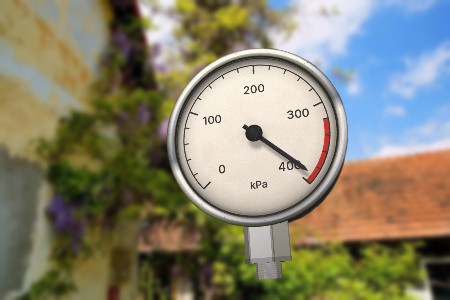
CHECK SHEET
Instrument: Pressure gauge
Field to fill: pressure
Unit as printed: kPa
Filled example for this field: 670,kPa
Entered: 390,kPa
